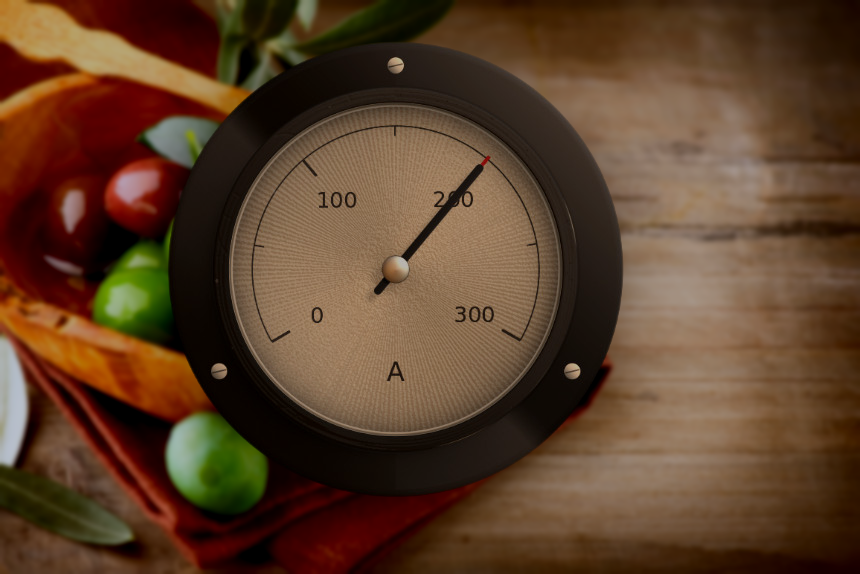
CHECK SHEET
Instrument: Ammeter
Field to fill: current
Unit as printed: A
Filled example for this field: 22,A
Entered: 200,A
